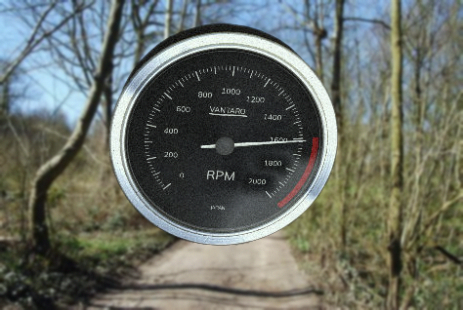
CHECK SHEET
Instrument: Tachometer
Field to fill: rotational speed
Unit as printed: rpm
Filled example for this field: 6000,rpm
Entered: 1600,rpm
